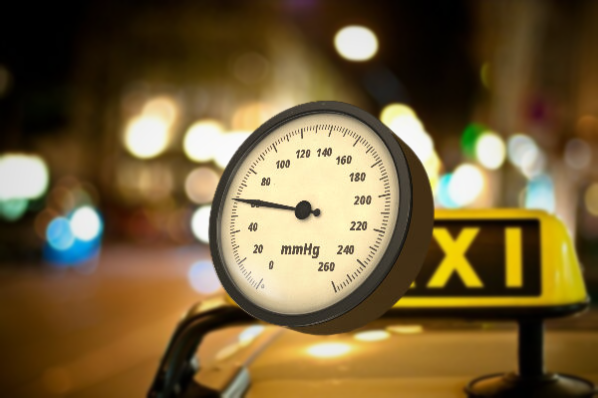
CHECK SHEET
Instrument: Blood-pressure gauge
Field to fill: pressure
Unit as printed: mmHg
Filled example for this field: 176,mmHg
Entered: 60,mmHg
